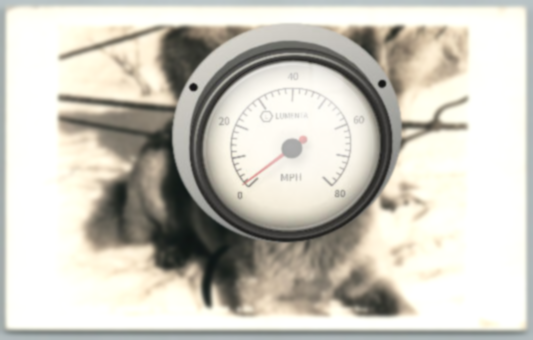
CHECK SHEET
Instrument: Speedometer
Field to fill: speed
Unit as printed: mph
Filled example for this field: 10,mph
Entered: 2,mph
